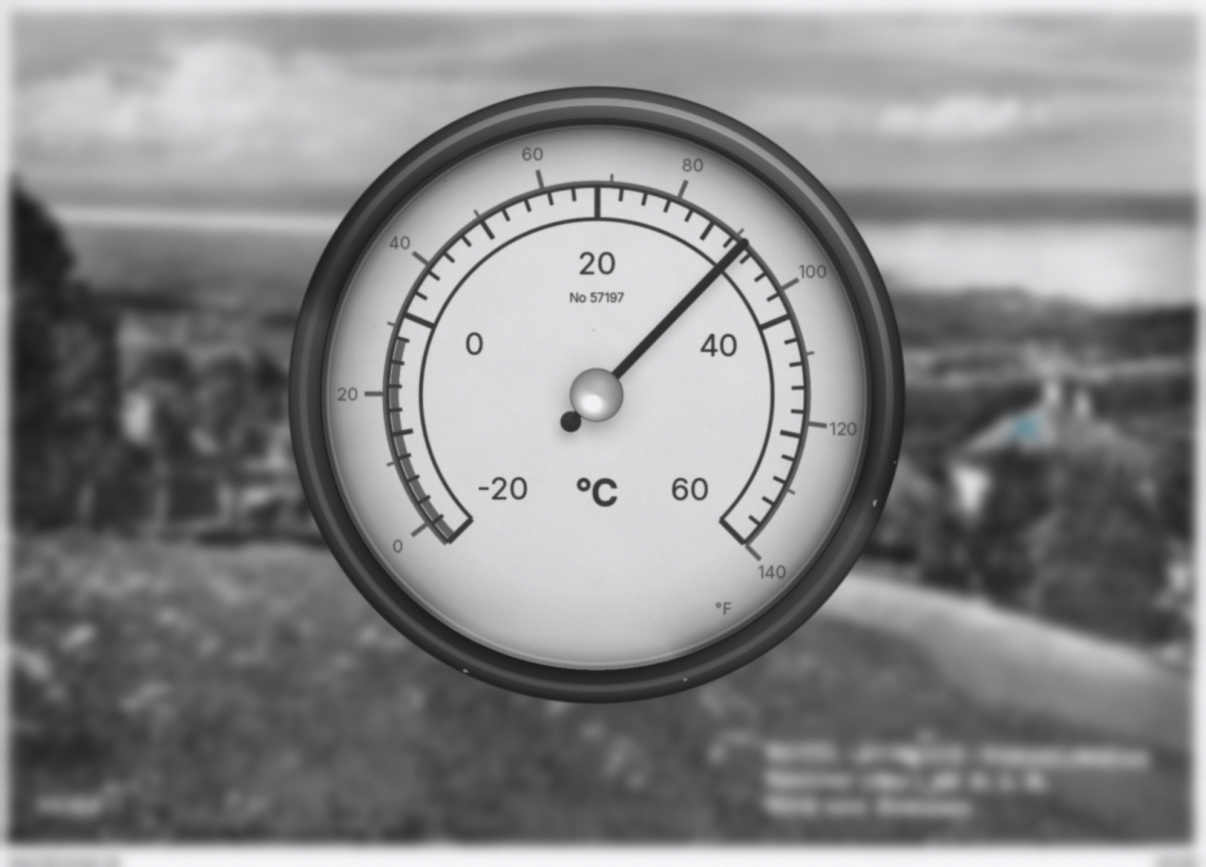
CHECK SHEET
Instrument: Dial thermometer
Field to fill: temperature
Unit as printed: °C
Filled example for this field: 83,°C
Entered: 33,°C
